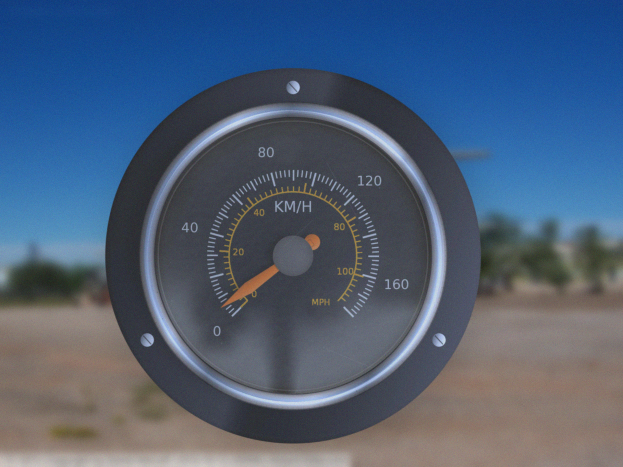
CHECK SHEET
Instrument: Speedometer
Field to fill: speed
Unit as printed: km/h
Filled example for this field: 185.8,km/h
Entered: 6,km/h
